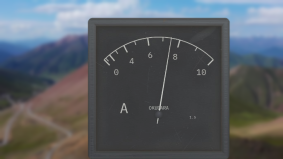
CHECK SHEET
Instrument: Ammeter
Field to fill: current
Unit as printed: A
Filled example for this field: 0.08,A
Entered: 7.5,A
